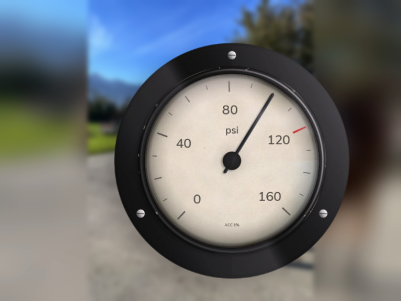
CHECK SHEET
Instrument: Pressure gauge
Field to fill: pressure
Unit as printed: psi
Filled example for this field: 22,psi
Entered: 100,psi
